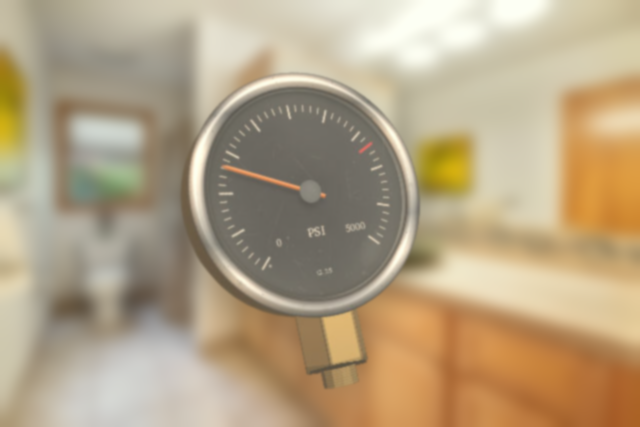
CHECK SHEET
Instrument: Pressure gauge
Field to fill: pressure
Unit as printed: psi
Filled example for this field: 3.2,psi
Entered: 1300,psi
